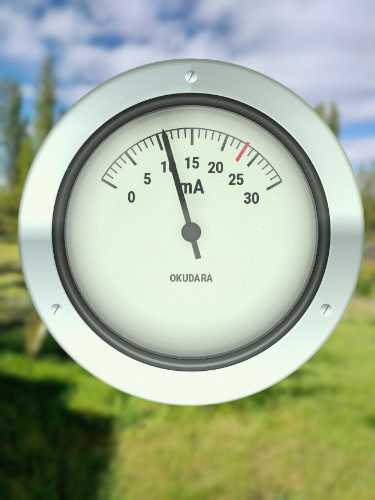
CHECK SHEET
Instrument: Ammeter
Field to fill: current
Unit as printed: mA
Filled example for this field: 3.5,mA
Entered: 11,mA
